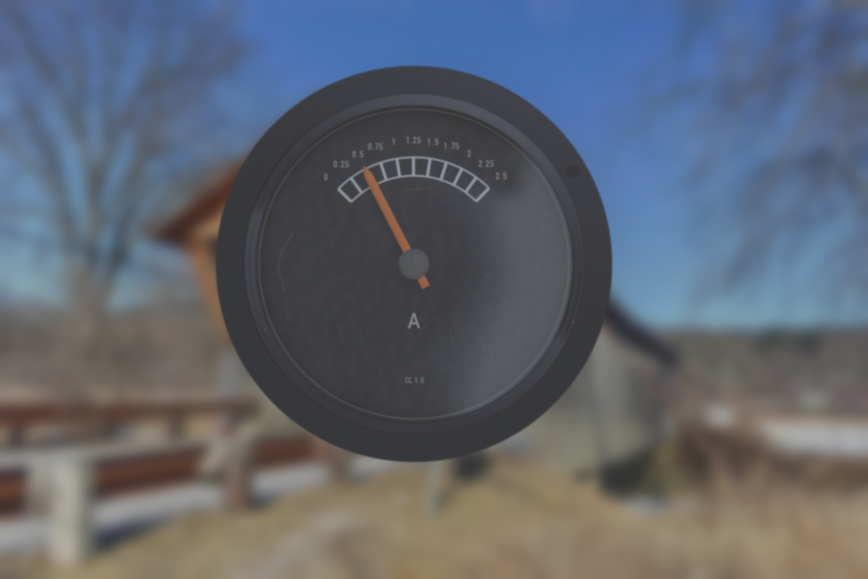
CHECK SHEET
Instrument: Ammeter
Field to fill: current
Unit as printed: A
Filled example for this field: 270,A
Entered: 0.5,A
